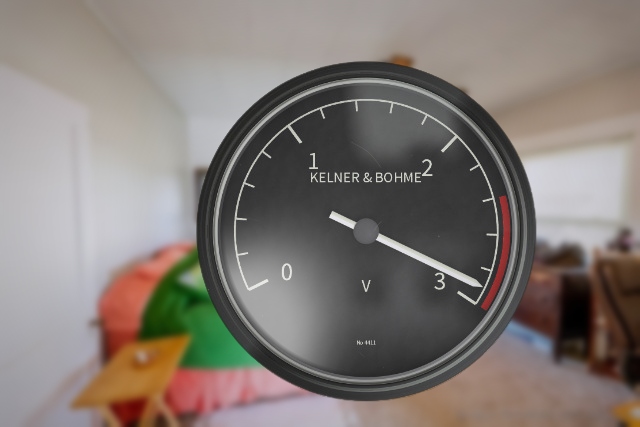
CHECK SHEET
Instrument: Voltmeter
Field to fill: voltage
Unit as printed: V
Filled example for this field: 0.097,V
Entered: 2.9,V
